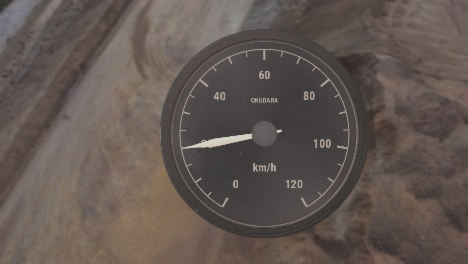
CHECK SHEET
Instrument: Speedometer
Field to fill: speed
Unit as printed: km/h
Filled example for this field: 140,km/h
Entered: 20,km/h
